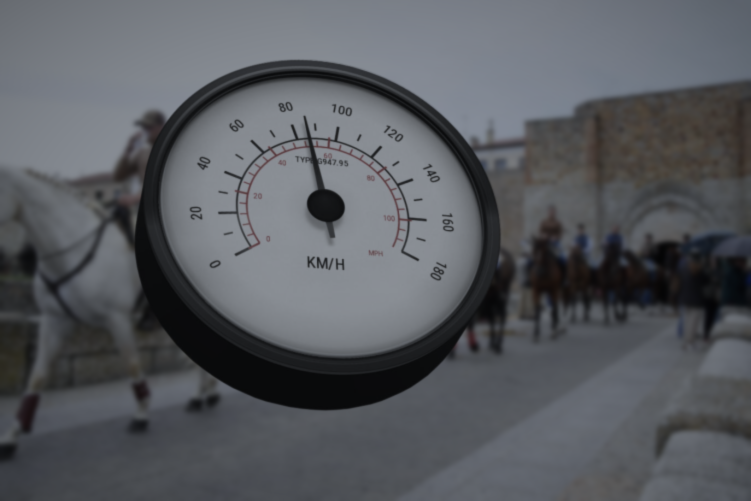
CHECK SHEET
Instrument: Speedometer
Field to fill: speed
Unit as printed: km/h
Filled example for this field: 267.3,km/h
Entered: 85,km/h
